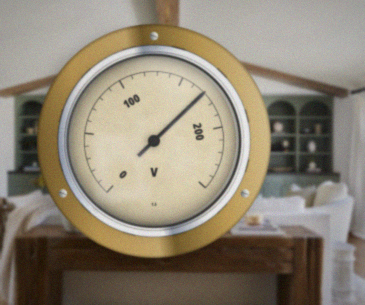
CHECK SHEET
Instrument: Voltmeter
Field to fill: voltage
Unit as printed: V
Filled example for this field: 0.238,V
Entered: 170,V
